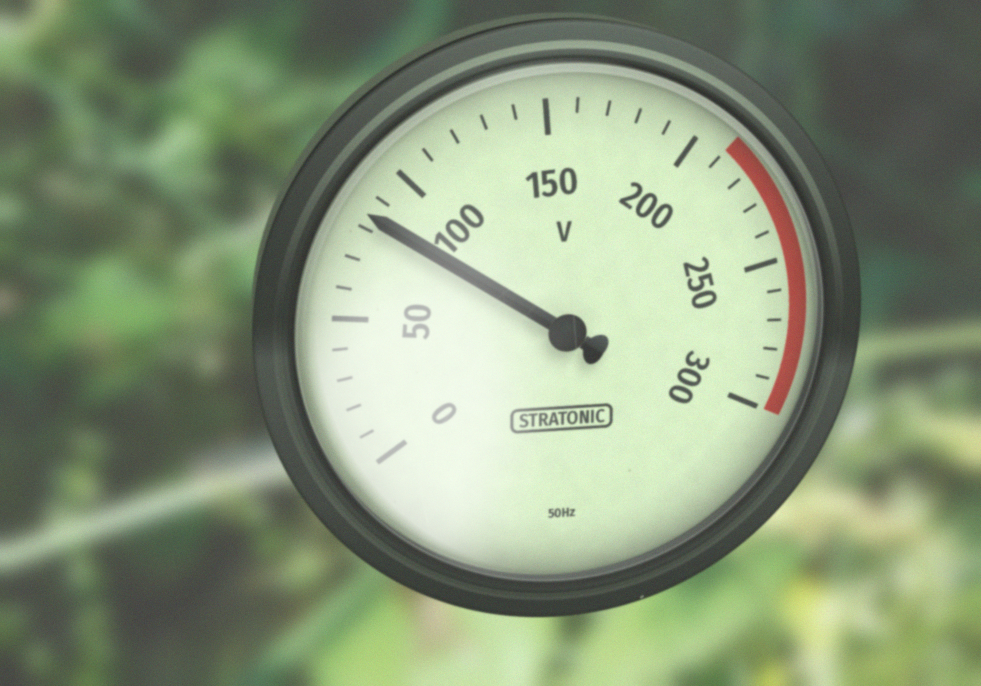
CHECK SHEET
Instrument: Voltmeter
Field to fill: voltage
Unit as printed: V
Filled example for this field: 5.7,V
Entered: 85,V
